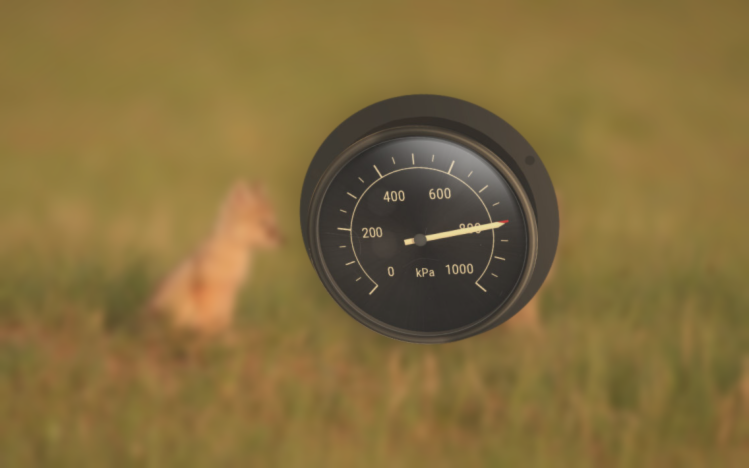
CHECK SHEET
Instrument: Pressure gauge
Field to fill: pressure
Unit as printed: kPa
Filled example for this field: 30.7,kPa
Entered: 800,kPa
